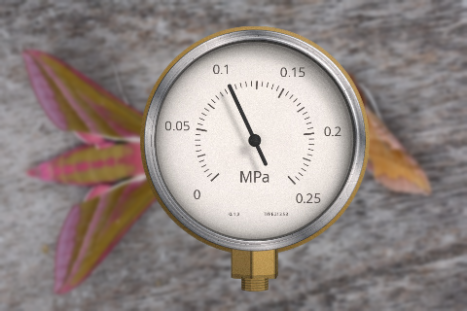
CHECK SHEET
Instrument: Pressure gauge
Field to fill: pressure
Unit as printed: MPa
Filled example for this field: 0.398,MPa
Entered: 0.1,MPa
